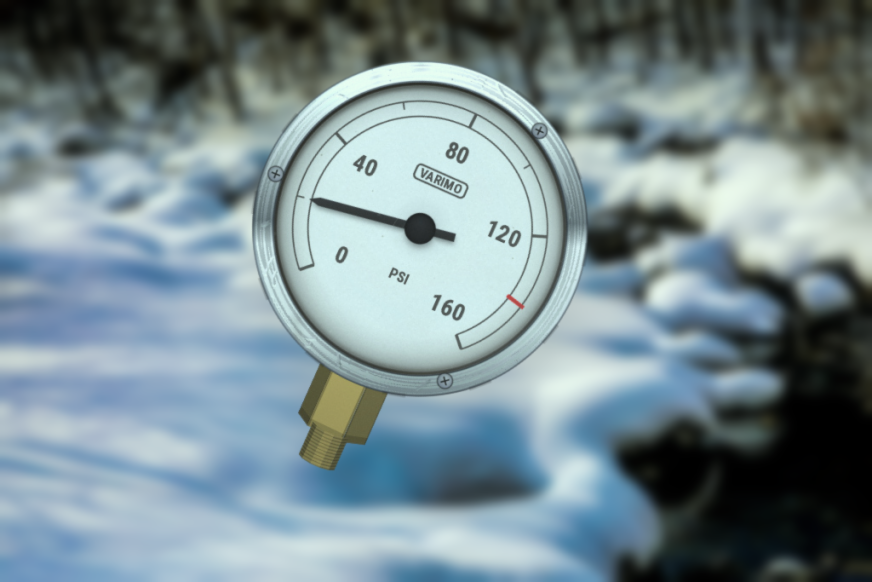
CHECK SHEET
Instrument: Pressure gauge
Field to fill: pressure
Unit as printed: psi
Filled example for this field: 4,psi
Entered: 20,psi
